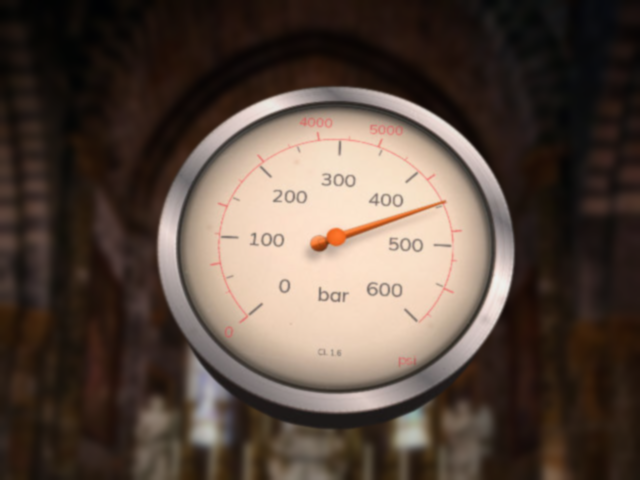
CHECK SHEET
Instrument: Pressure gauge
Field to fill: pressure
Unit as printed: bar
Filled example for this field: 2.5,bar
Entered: 450,bar
